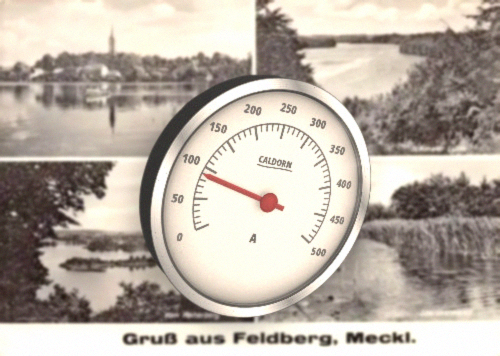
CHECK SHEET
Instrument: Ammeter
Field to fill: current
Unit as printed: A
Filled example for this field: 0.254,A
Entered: 90,A
